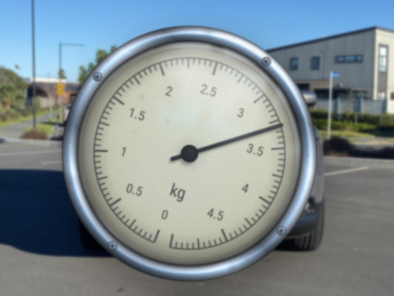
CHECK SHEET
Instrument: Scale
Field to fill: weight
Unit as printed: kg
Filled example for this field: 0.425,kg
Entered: 3.3,kg
